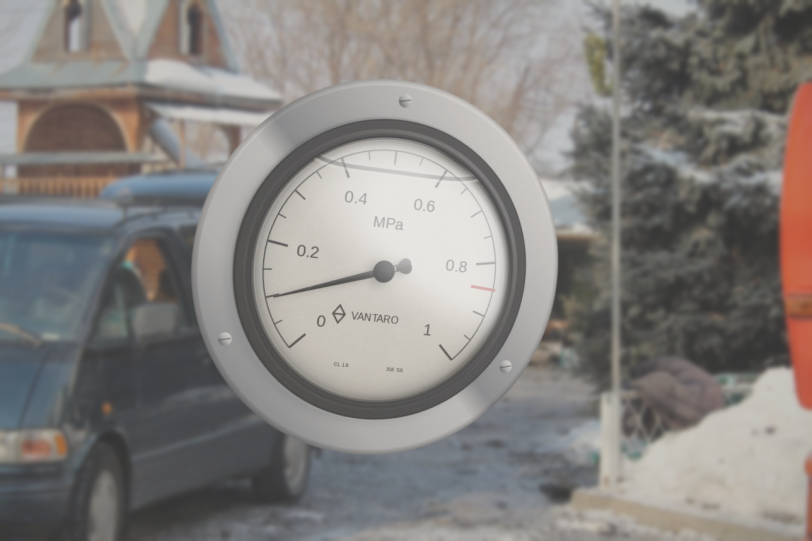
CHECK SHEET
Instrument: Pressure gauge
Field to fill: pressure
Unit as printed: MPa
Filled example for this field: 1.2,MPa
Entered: 0.1,MPa
